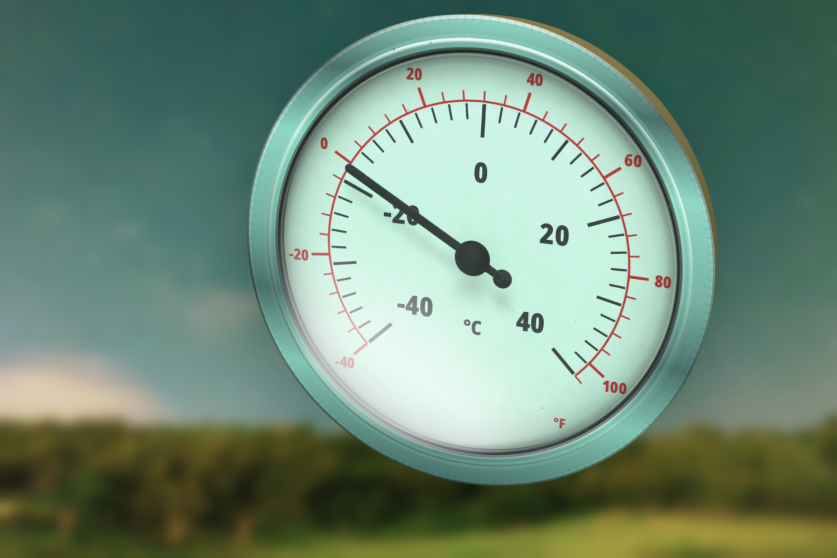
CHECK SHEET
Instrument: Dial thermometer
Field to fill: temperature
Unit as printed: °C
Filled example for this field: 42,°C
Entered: -18,°C
